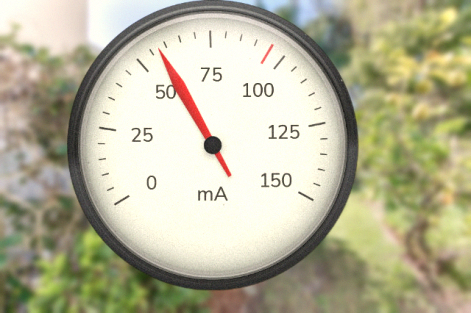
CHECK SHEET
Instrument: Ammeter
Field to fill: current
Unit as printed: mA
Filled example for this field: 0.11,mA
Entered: 57.5,mA
